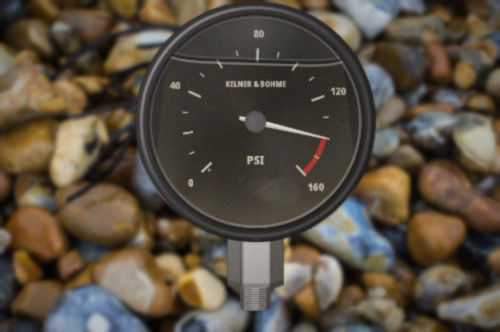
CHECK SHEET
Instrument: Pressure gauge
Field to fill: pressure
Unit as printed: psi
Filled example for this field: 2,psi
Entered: 140,psi
